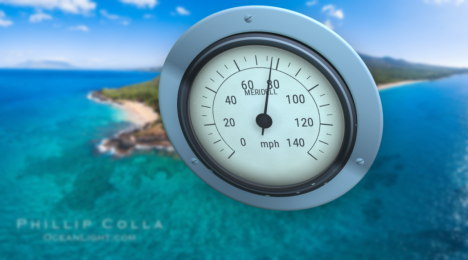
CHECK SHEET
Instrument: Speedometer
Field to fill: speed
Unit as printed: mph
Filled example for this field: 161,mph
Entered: 77.5,mph
